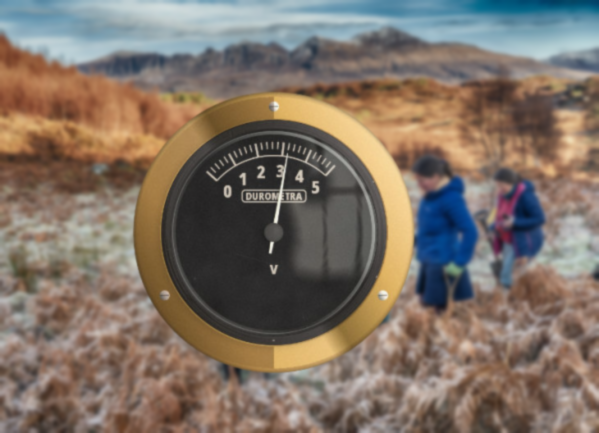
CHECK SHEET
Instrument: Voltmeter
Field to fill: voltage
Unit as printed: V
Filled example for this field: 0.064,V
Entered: 3.2,V
